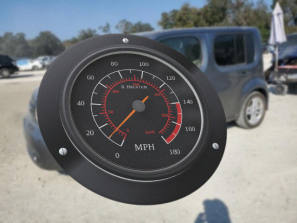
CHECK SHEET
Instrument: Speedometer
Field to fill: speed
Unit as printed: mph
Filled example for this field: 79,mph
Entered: 10,mph
